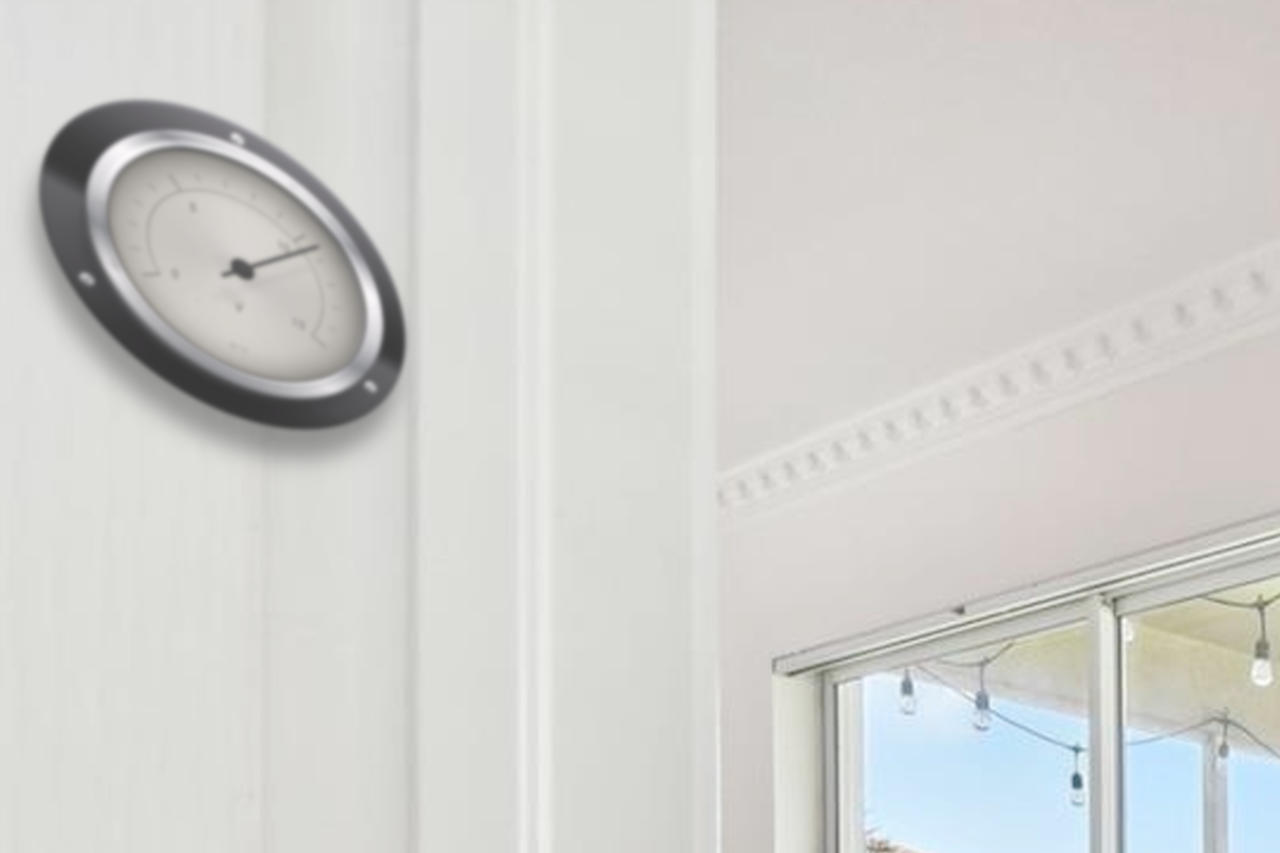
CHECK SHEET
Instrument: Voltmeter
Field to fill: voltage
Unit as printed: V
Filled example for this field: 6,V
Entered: 10.5,V
